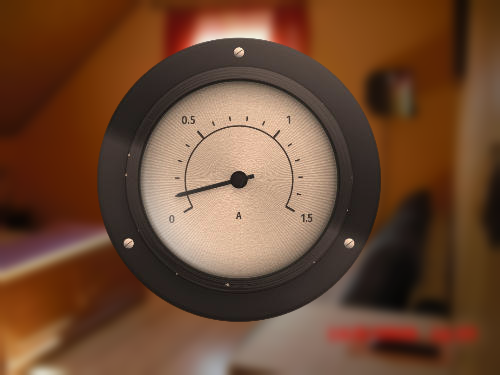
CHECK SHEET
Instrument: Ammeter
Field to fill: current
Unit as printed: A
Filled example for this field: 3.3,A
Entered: 0.1,A
